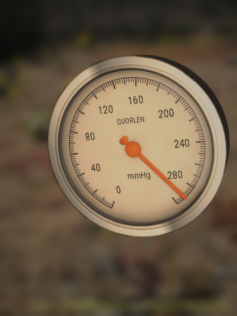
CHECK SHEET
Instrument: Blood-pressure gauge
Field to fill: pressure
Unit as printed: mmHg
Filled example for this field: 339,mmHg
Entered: 290,mmHg
